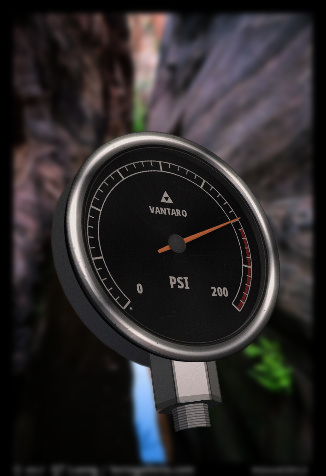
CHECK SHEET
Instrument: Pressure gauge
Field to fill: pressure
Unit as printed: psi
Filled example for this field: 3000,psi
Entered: 150,psi
